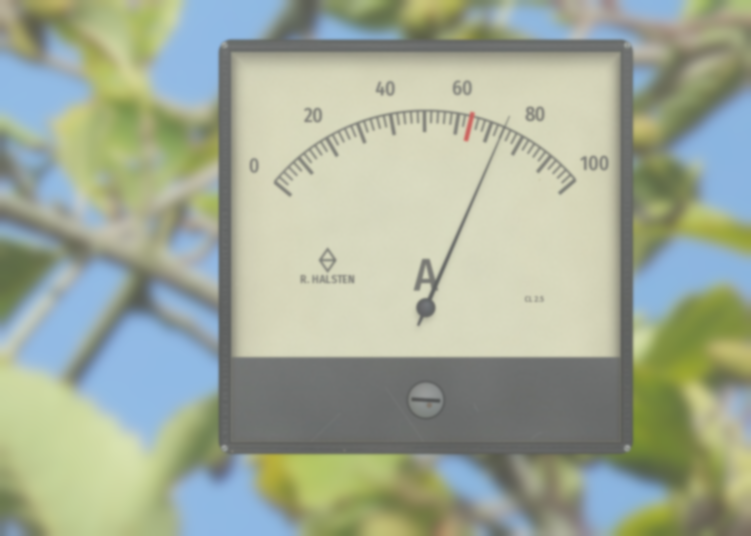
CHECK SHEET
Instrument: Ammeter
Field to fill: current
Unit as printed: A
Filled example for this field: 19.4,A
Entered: 74,A
